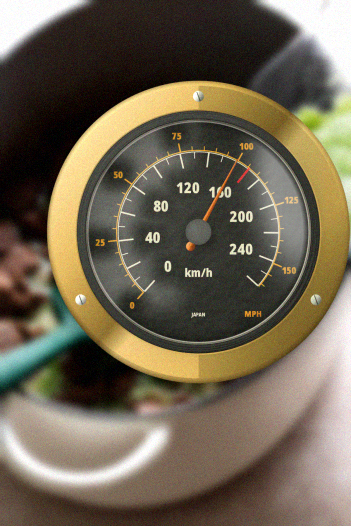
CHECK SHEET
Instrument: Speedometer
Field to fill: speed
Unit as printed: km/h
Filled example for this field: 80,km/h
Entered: 160,km/h
